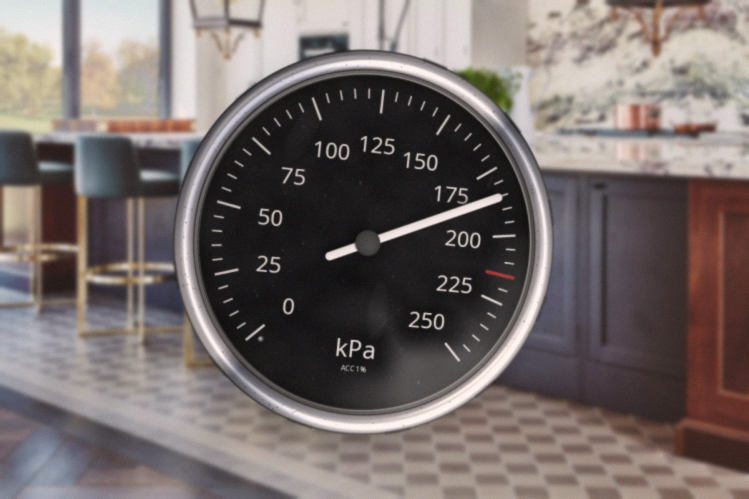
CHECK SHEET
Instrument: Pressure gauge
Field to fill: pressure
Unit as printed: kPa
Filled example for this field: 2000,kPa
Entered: 185,kPa
